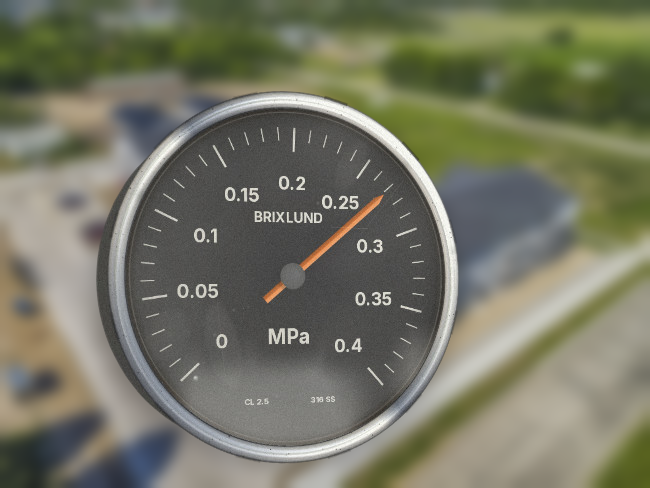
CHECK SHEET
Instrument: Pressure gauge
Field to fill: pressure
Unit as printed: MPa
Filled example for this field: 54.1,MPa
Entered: 0.27,MPa
